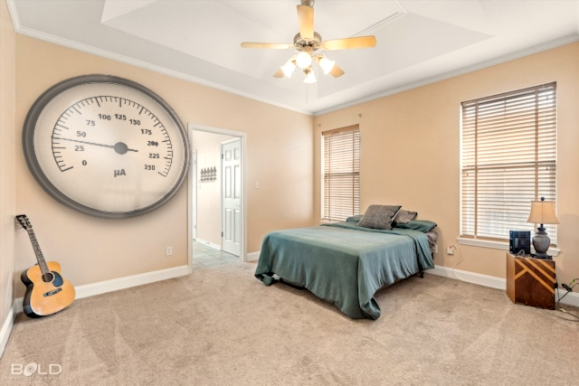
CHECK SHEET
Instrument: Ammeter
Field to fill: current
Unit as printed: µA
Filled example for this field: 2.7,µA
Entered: 35,µA
